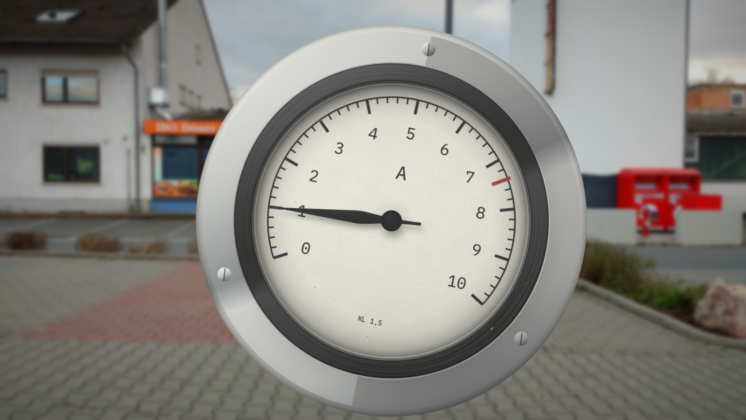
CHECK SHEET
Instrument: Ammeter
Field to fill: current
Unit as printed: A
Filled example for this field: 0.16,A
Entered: 1,A
